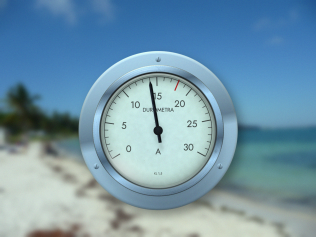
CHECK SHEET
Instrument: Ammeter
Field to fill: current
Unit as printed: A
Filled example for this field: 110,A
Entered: 14,A
